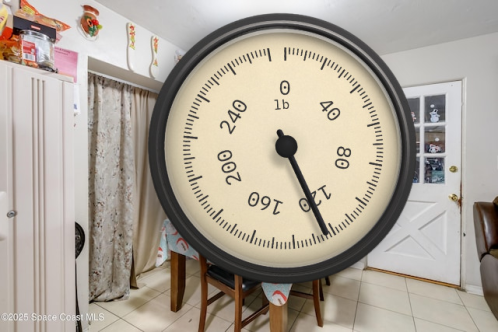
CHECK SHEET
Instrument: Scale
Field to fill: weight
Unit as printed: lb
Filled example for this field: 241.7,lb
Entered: 124,lb
